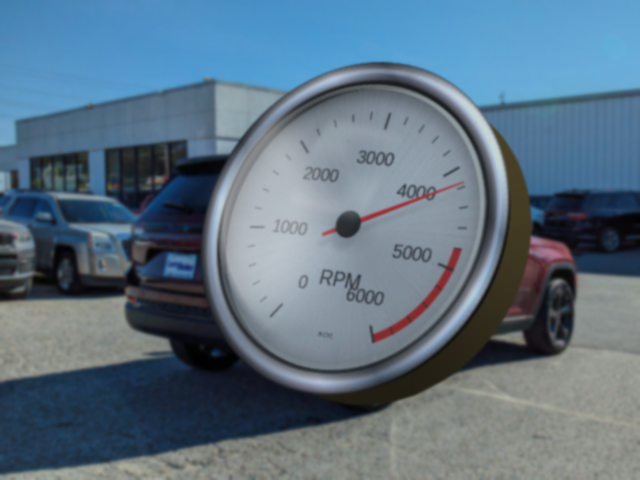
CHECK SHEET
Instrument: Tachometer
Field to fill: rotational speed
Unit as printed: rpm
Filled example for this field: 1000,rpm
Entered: 4200,rpm
